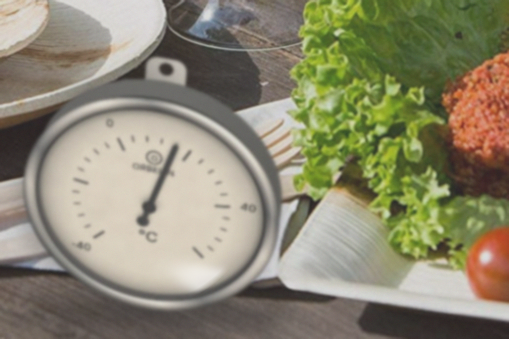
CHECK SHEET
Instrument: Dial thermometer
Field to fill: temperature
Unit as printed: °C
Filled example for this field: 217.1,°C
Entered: 16,°C
